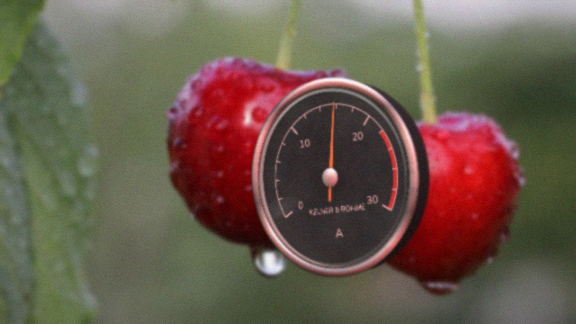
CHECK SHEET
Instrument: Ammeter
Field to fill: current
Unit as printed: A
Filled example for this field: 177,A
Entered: 16,A
